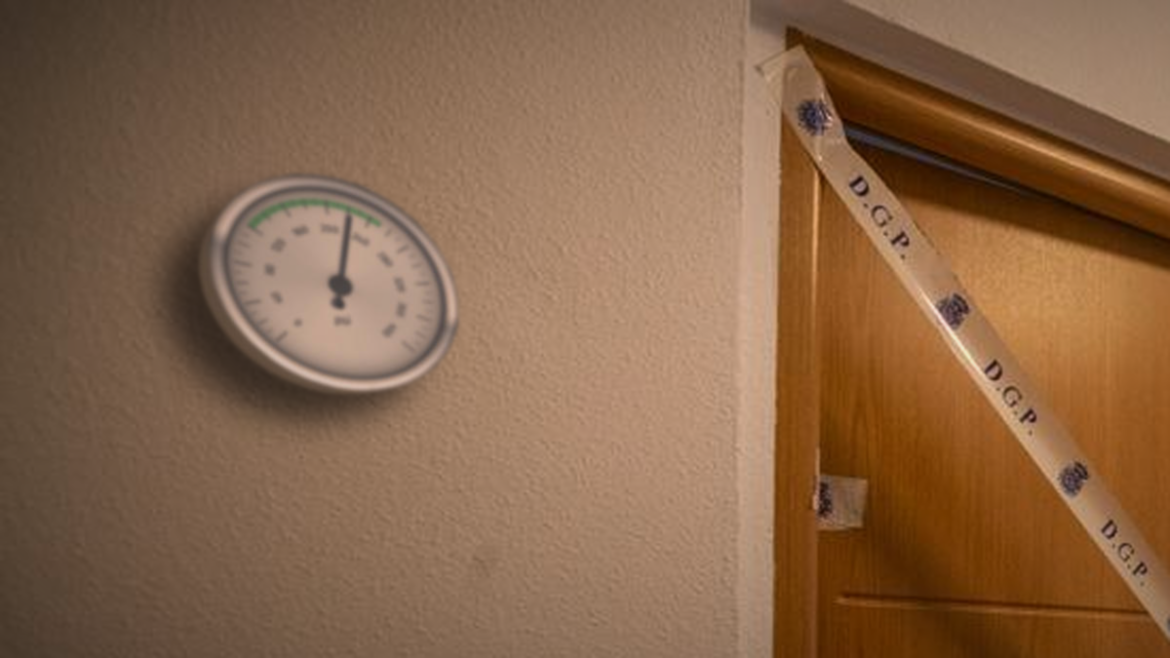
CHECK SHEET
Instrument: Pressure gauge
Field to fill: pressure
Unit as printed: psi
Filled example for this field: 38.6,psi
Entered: 220,psi
